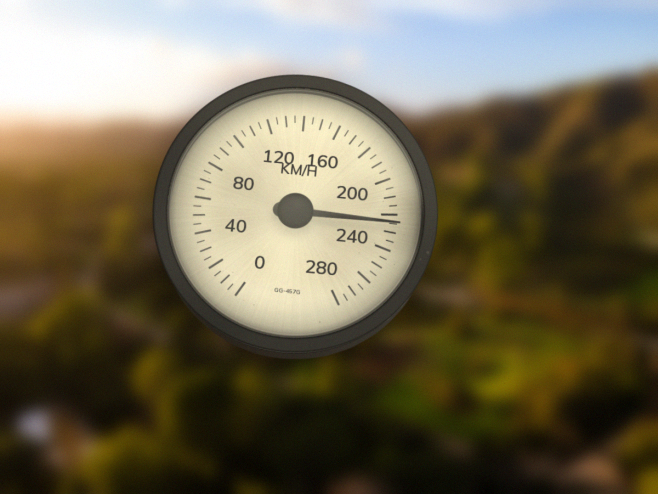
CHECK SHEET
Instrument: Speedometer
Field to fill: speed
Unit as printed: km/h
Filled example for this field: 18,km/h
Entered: 225,km/h
